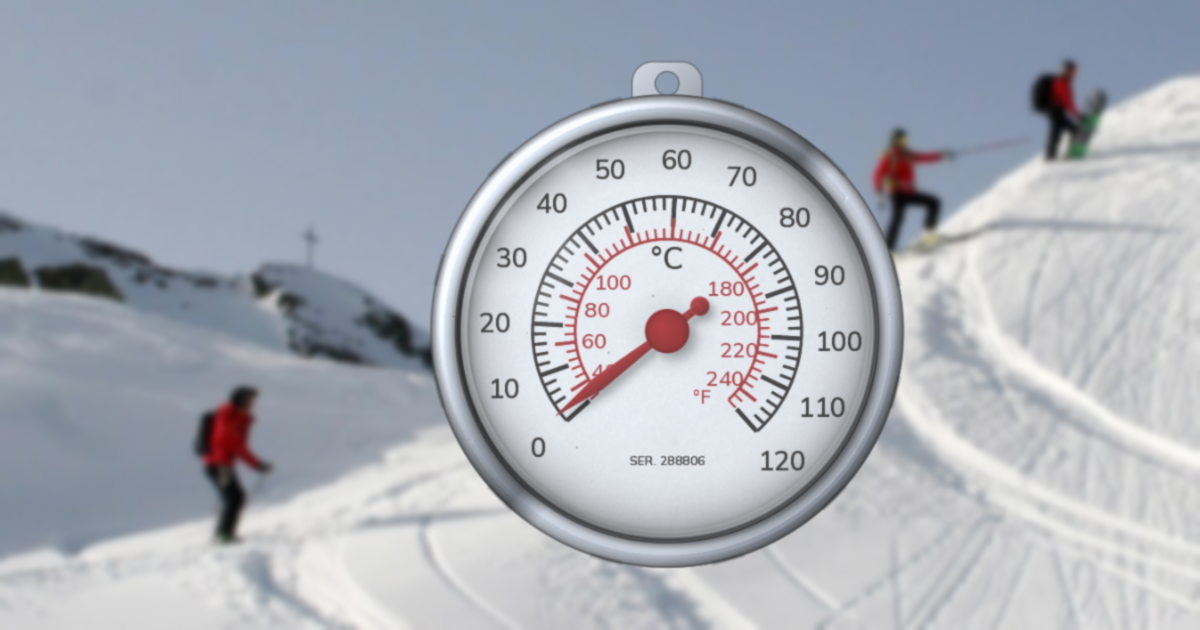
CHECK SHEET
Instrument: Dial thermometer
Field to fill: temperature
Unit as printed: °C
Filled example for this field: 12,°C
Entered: 2,°C
